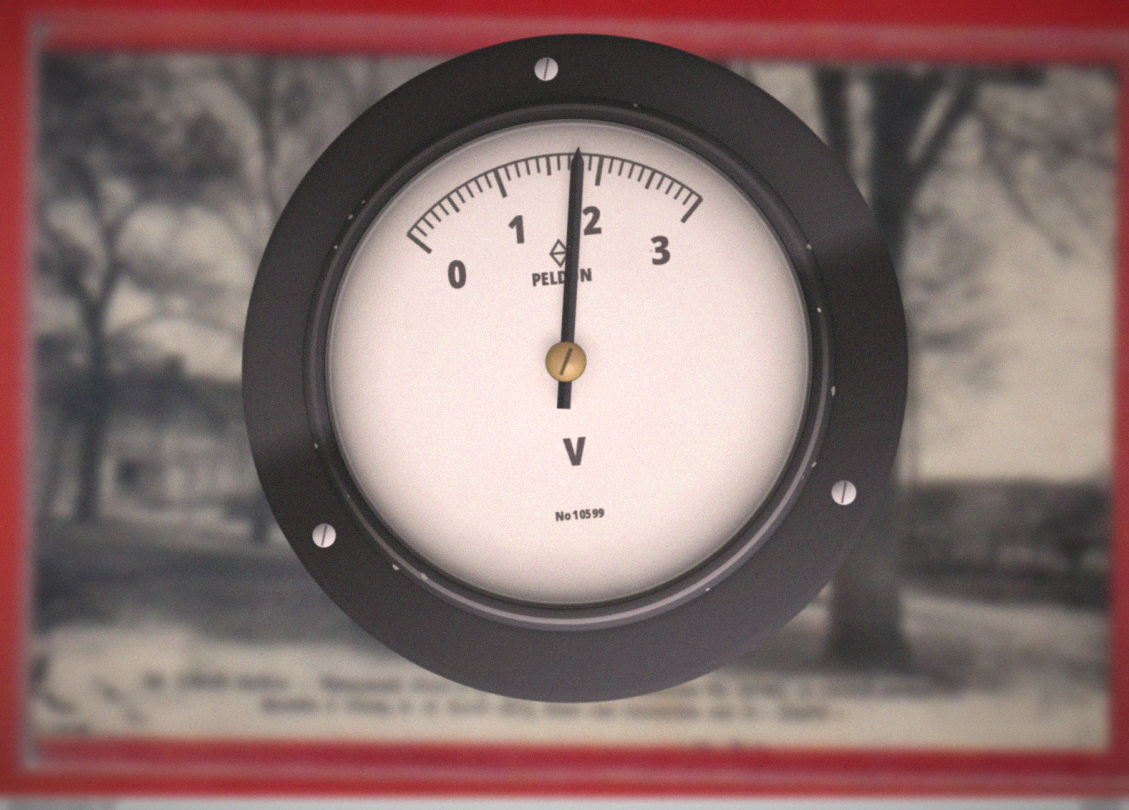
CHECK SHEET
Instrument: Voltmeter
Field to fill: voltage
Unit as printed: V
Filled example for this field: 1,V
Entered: 1.8,V
